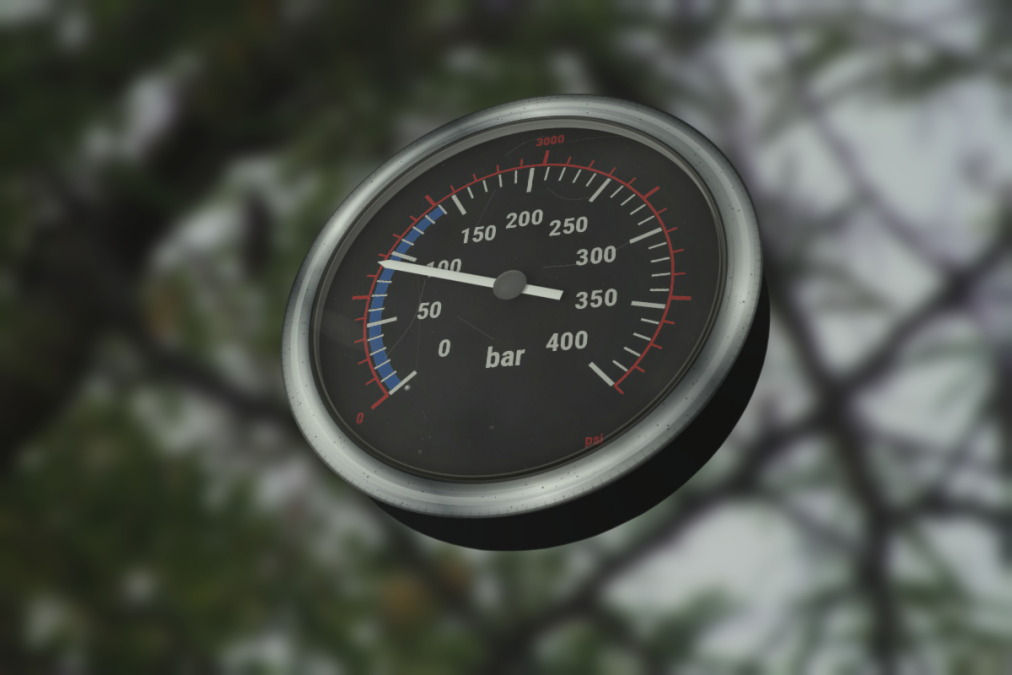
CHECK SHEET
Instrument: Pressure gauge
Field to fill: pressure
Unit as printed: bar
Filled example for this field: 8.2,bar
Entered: 90,bar
